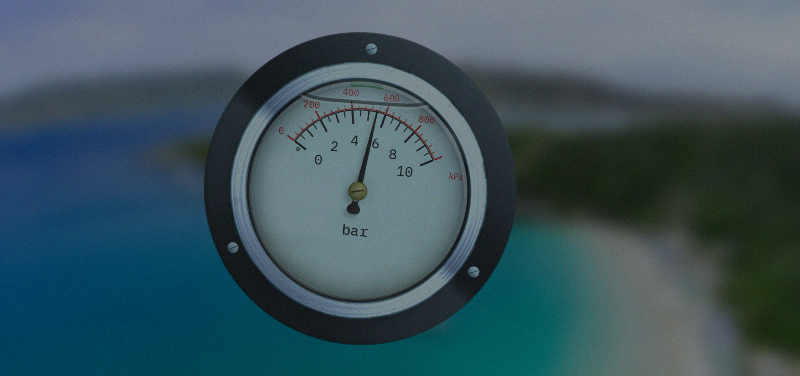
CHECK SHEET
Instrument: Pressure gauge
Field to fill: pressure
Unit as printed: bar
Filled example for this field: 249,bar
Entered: 5.5,bar
